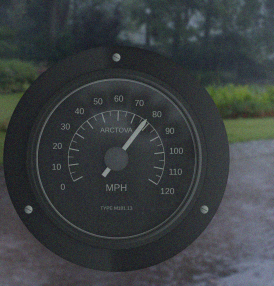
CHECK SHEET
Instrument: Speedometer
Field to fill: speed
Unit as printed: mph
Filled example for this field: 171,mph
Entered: 77.5,mph
